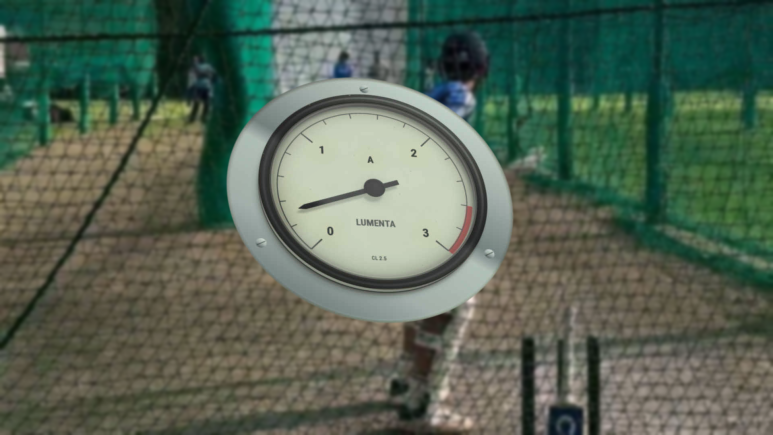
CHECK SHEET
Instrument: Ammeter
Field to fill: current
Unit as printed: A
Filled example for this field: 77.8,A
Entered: 0.3,A
